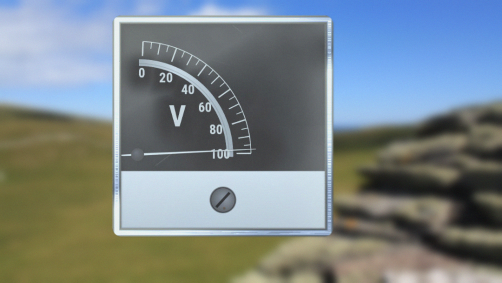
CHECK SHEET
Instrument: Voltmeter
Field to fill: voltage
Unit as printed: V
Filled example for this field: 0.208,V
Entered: 97.5,V
